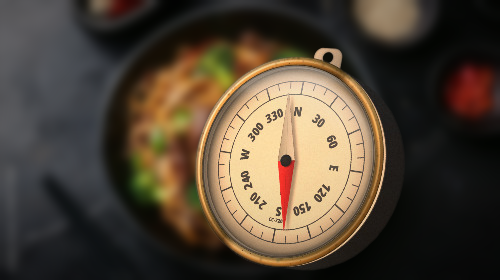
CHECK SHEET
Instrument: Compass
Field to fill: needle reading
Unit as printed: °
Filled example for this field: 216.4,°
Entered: 170,°
